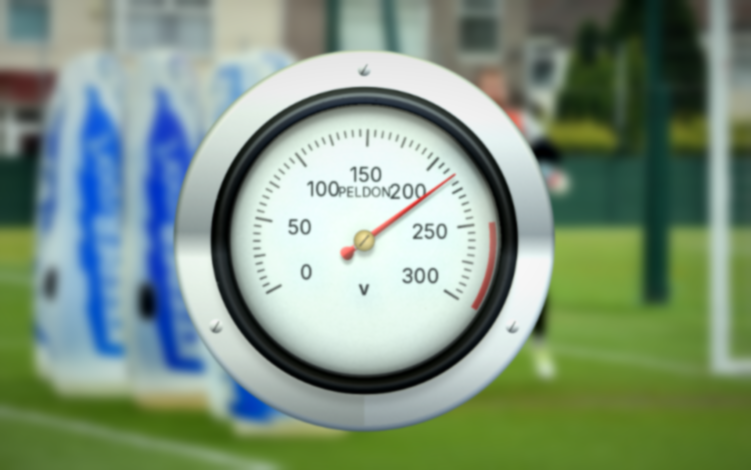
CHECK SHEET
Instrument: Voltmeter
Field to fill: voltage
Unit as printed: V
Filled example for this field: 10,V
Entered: 215,V
